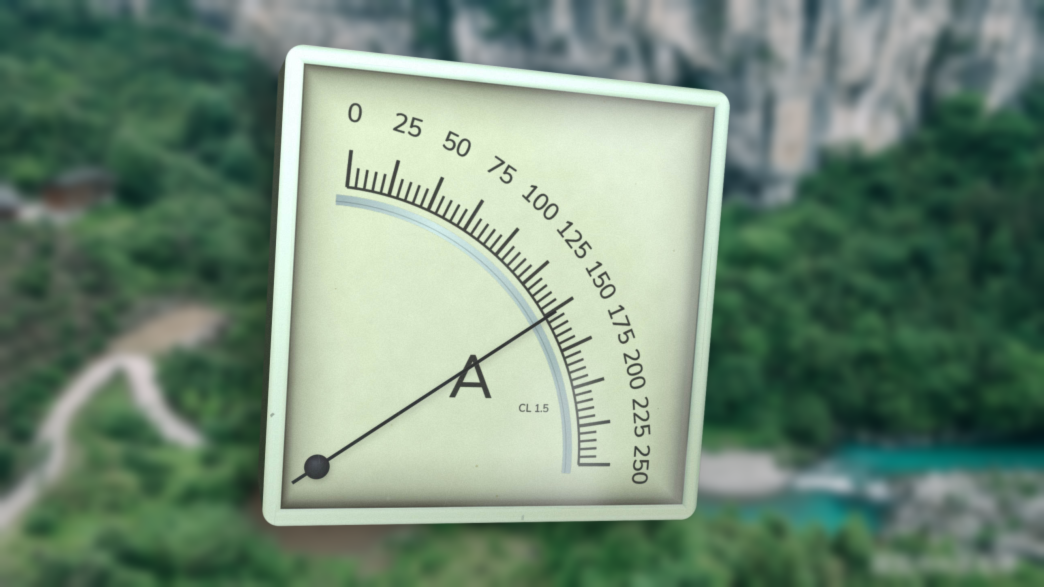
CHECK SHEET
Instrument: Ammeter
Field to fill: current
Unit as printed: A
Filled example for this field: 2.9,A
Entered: 150,A
